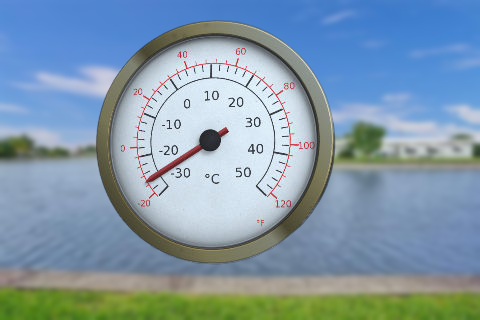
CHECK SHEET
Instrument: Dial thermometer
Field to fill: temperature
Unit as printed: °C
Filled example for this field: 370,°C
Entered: -26,°C
